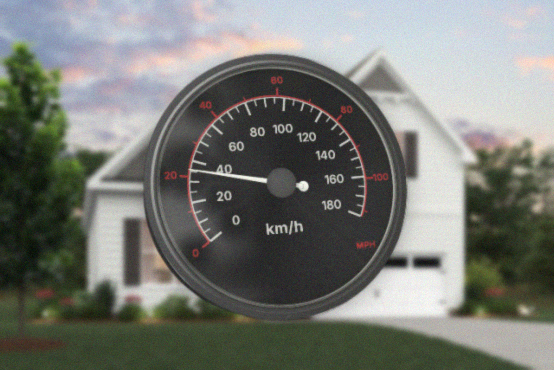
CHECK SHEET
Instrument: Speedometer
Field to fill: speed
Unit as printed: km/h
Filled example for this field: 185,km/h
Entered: 35,km/h
